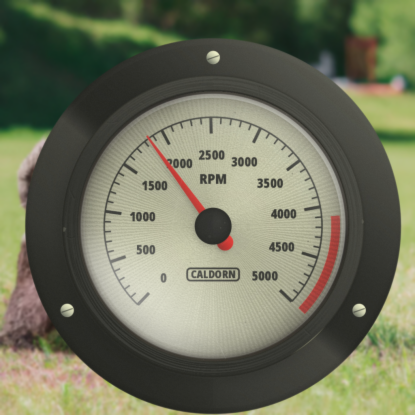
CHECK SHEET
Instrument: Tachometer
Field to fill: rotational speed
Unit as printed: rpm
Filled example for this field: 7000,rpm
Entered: 1850,rpm
